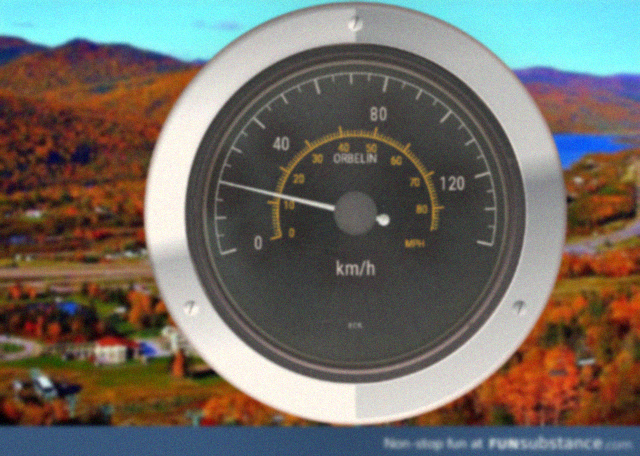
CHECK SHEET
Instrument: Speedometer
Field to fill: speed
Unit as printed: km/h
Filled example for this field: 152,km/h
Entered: 20,km/h
